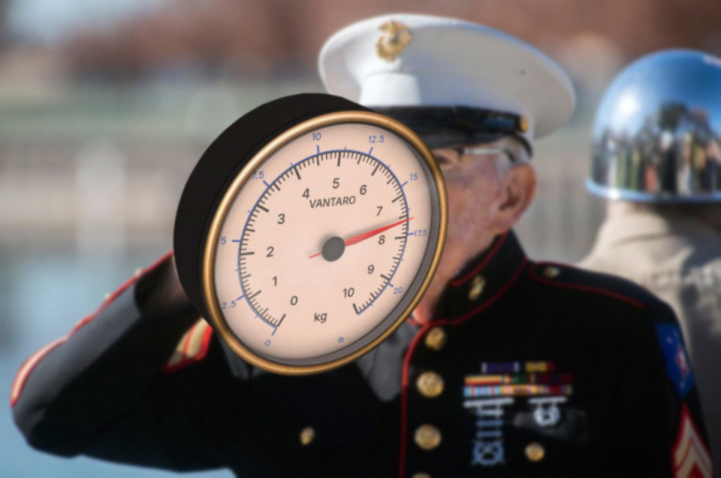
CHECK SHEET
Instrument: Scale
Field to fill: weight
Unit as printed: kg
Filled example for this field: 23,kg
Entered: 7.5,kg
